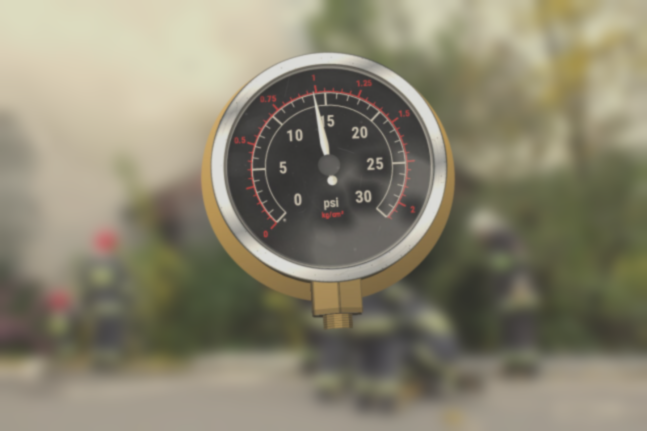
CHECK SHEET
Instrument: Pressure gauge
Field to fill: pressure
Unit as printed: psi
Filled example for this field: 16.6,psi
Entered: 14,psi
